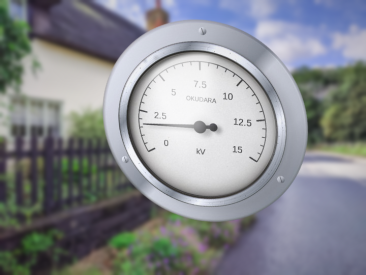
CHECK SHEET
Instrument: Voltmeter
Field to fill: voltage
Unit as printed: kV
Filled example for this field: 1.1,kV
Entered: 1.75,kV
